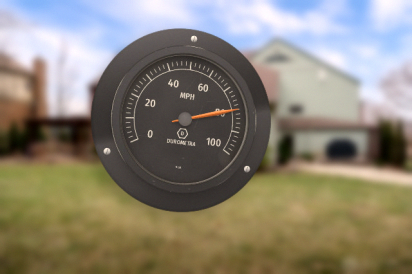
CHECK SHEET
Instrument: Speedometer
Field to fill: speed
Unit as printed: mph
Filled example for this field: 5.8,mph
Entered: 80,mph
